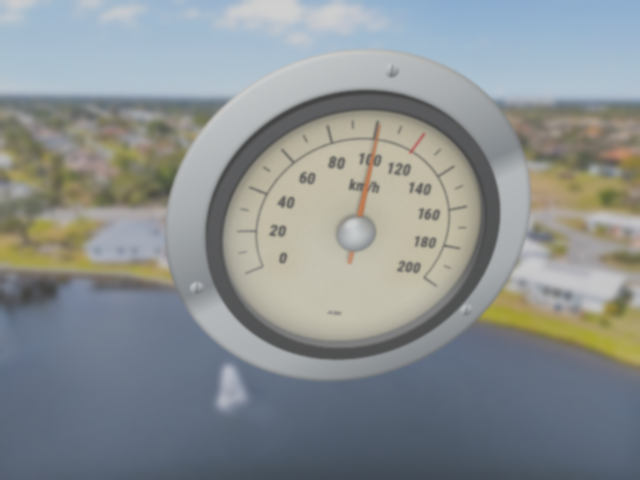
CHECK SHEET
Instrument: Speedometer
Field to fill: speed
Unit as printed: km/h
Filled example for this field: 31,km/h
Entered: 100,km/h
